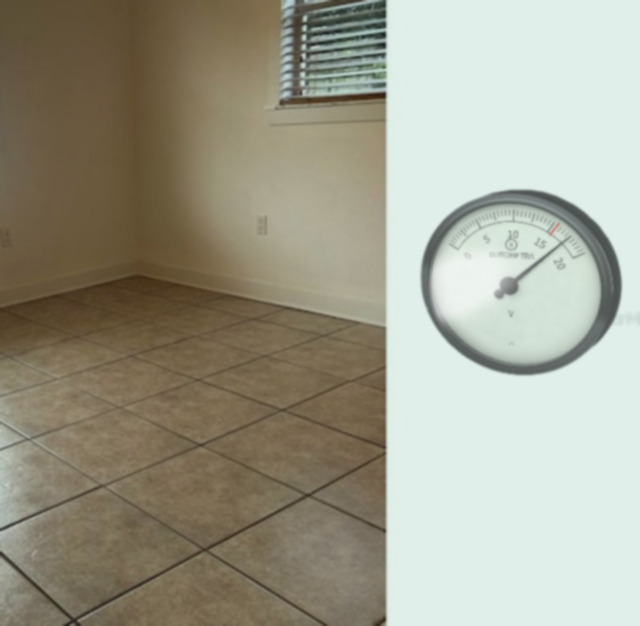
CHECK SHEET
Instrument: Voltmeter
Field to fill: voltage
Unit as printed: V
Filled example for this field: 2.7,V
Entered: 17.5,V
